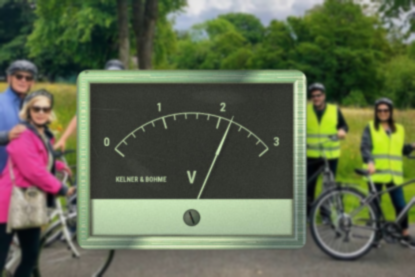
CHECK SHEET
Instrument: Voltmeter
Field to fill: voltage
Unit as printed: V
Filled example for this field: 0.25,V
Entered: 2.2,V
